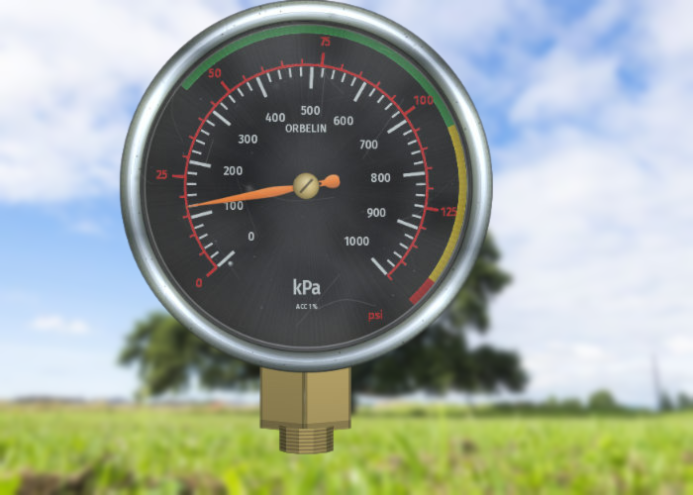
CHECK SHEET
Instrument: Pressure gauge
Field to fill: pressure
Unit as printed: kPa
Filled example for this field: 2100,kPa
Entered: 120,kPa
